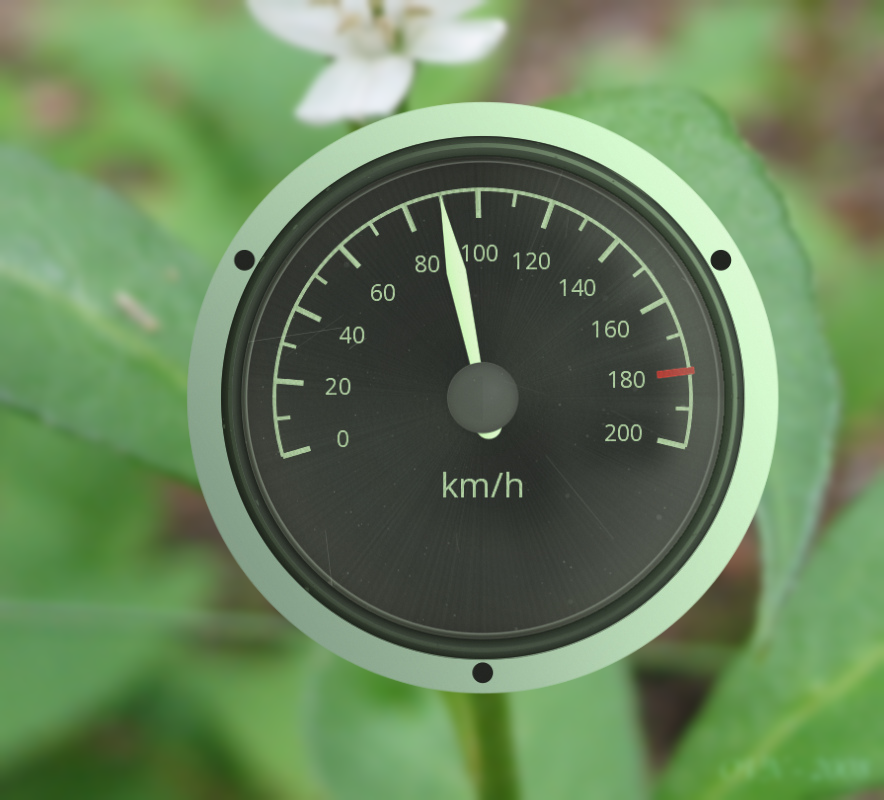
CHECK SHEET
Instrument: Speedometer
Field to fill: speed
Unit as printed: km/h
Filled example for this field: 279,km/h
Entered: 90,km/h
